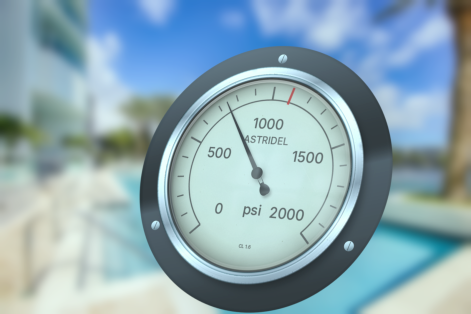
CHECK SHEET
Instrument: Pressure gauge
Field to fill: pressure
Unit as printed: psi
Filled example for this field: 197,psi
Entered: 750,psi
